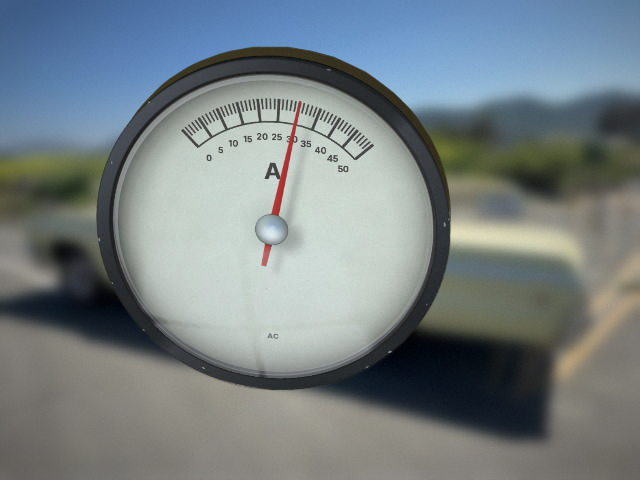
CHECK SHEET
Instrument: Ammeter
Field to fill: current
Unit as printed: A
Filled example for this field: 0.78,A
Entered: 30,A
